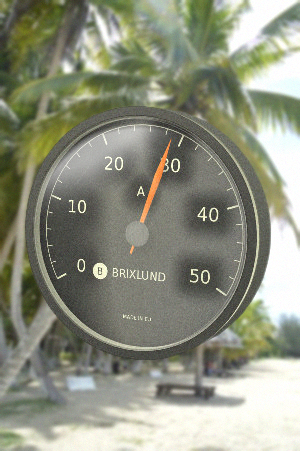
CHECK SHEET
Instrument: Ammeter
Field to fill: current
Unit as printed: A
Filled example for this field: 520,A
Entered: 29,A
